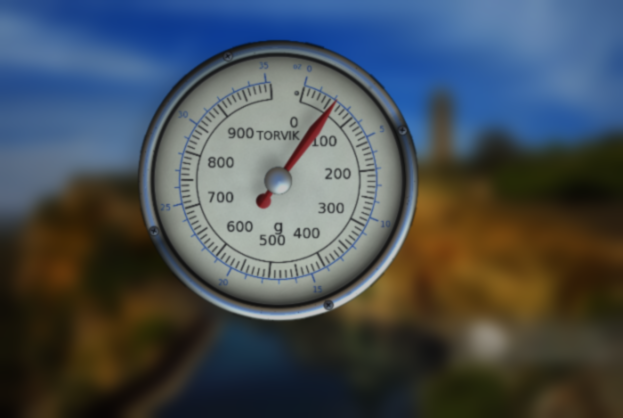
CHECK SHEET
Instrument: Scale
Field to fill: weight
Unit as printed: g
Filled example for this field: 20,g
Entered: 60,g
